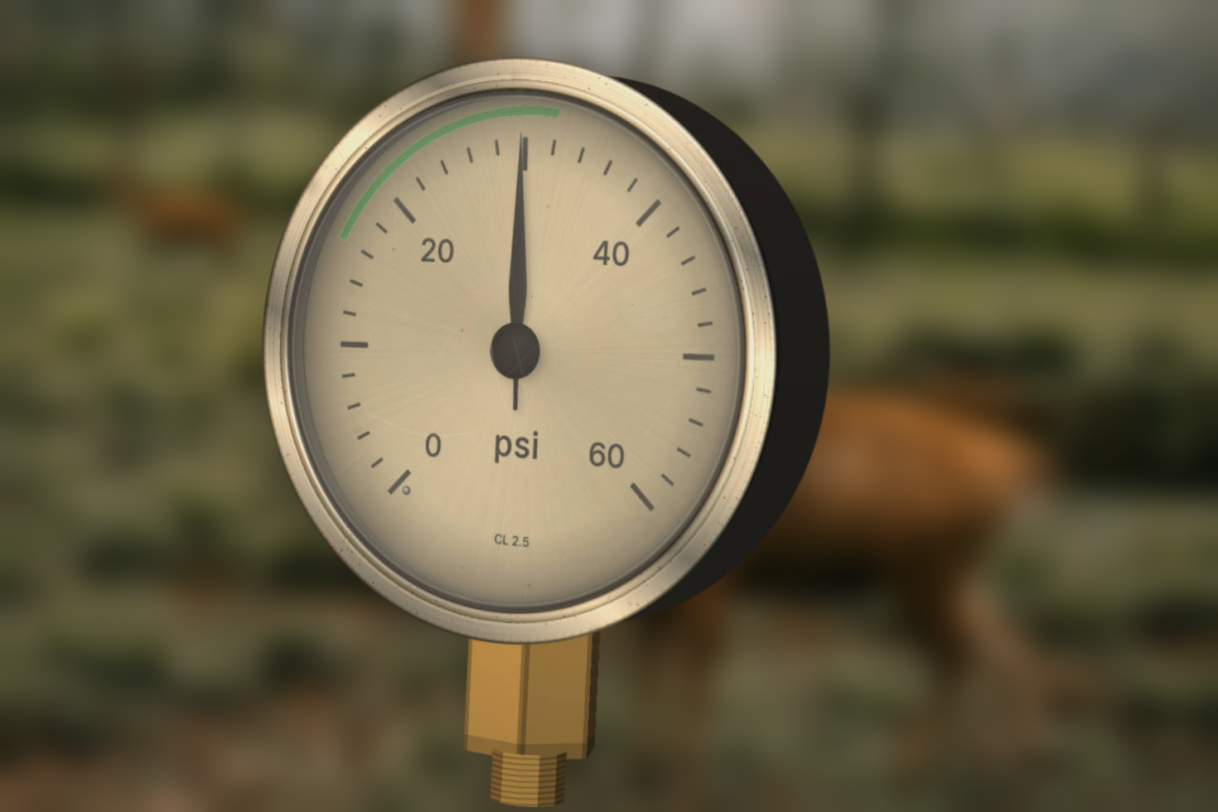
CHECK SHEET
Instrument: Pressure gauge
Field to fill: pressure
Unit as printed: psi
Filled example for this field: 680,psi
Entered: 30,psi
